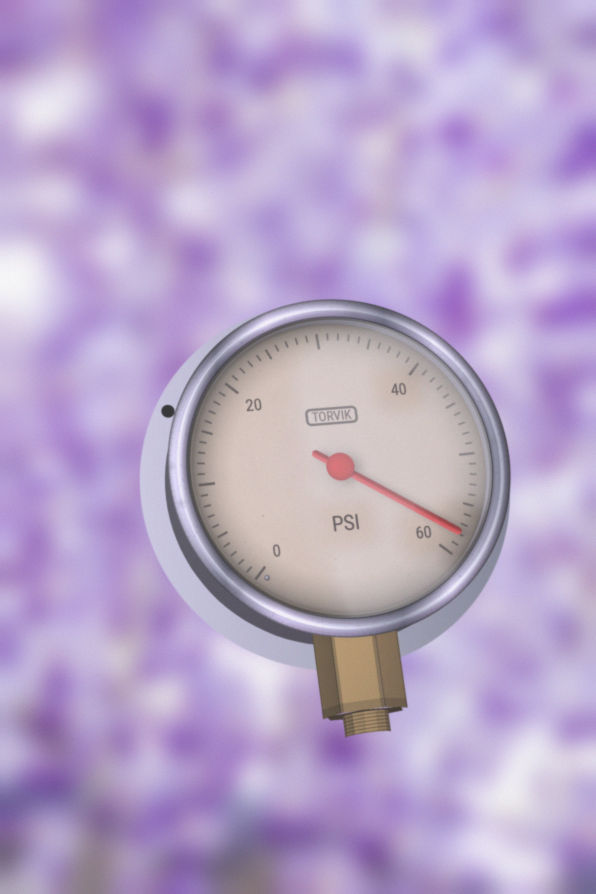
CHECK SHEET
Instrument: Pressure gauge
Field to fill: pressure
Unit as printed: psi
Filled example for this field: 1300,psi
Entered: 58,psi
